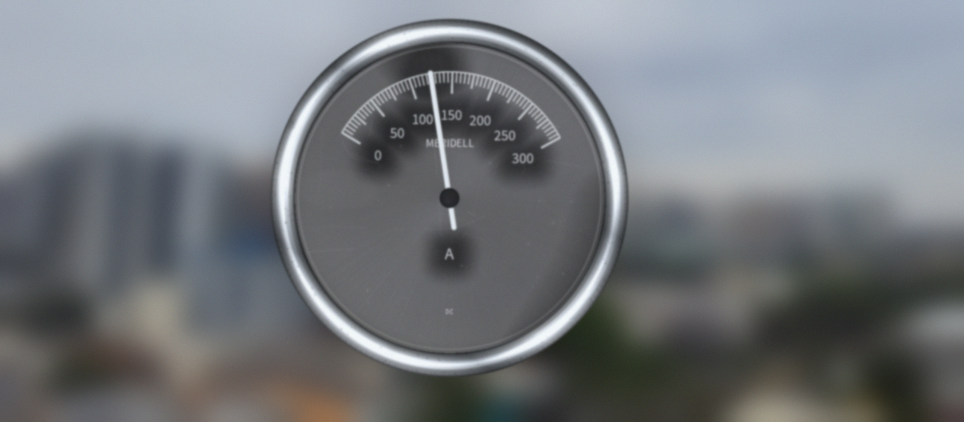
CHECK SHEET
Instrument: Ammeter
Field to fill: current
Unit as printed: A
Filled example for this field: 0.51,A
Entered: 125,A
